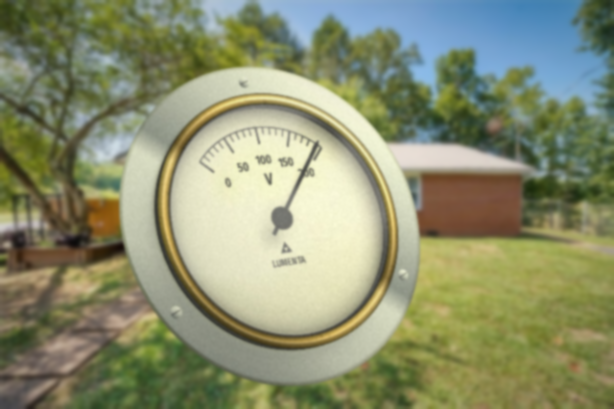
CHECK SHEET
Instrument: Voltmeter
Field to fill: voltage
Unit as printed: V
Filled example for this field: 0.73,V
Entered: 190,V
